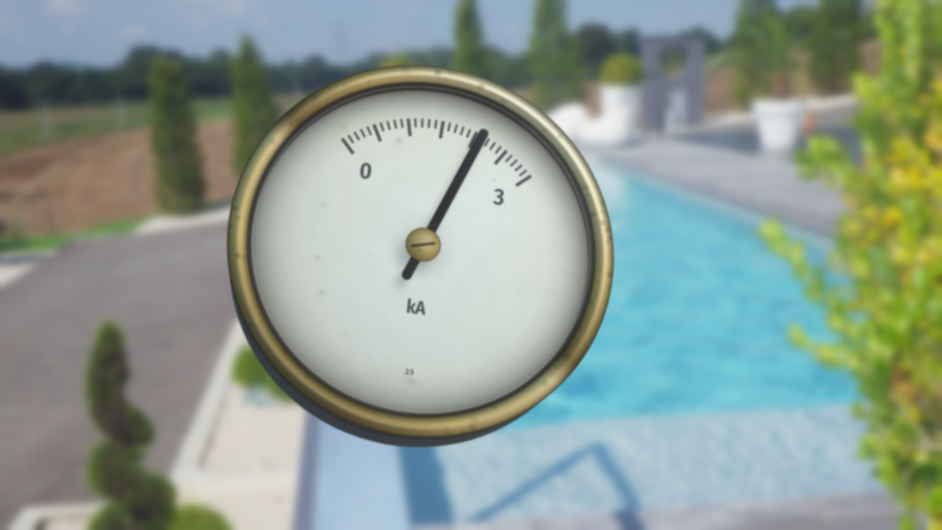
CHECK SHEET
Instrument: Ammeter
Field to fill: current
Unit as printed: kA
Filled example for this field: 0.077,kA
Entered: 2.1,kA
